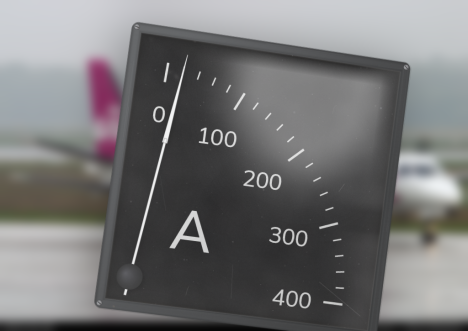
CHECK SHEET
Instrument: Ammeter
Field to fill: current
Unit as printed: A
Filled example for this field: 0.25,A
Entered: 20,A
